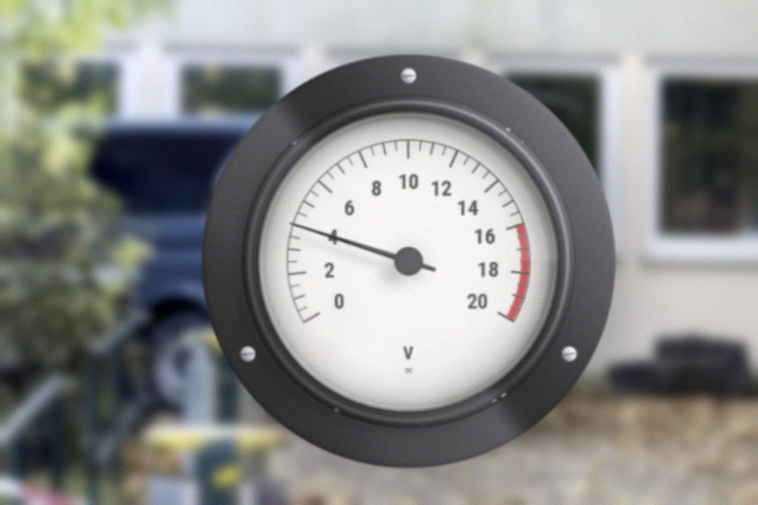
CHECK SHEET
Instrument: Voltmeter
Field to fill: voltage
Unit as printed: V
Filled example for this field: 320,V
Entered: 4,V
